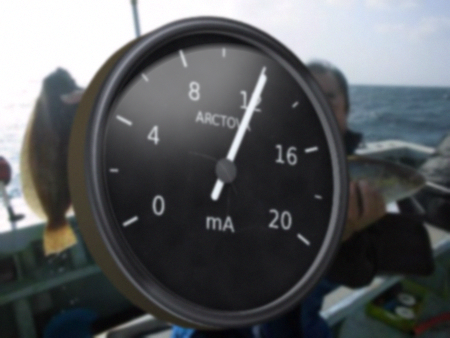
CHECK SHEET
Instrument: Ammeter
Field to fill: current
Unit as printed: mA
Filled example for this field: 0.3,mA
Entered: 12,mA
